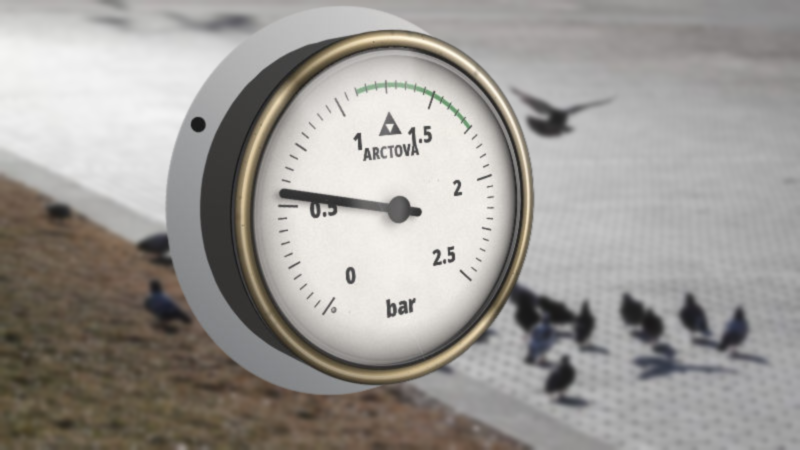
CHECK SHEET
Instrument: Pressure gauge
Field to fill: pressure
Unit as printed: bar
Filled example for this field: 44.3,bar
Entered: 0.55,bar
